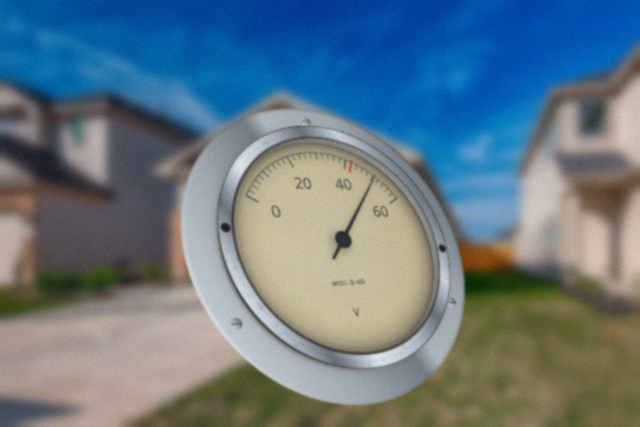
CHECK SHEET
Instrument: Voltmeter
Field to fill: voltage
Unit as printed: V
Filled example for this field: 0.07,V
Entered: 50,V
